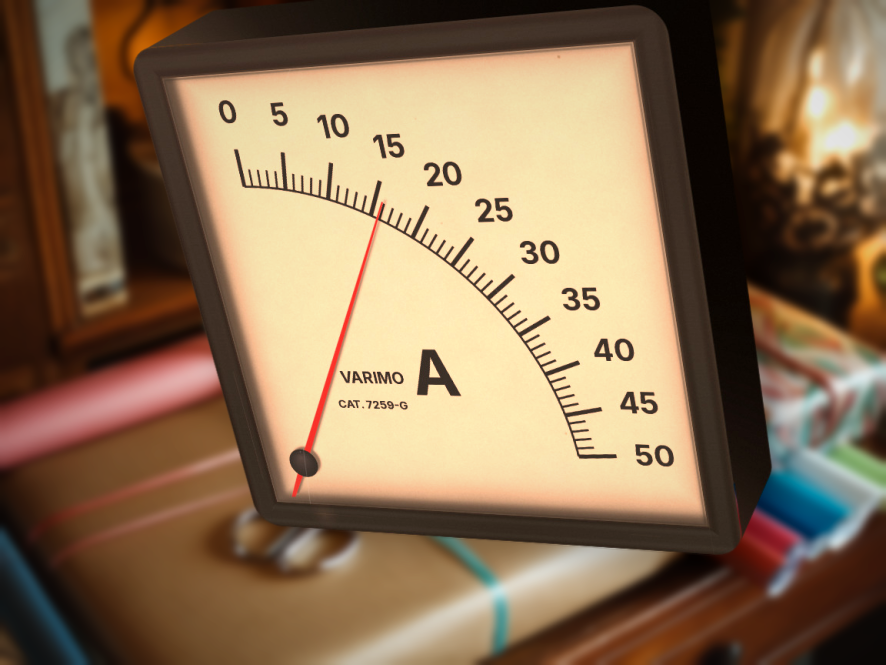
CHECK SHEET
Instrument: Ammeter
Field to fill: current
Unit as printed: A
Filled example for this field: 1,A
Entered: 16,A
